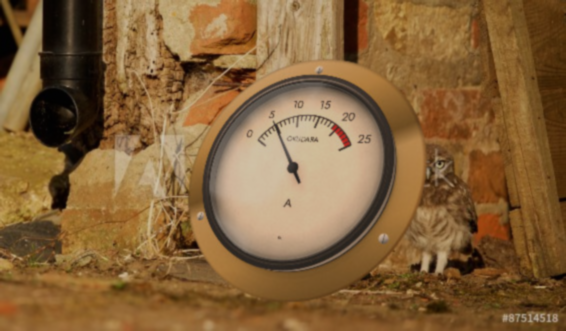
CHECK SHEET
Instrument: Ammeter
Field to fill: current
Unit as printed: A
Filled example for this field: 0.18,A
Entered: 5,A
